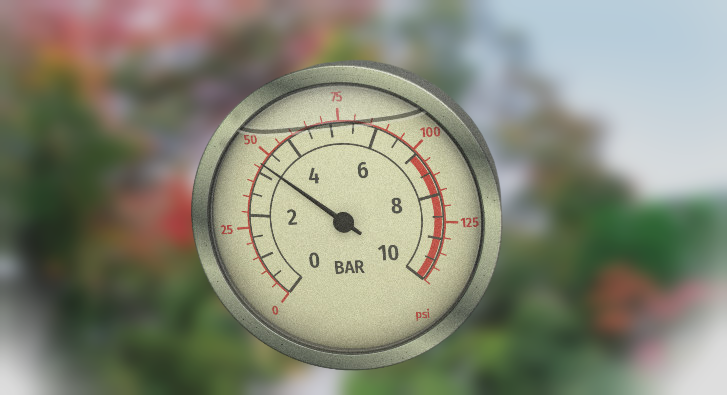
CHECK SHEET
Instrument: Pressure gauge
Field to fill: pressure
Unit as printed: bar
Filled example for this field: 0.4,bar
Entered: 3.25,bar
